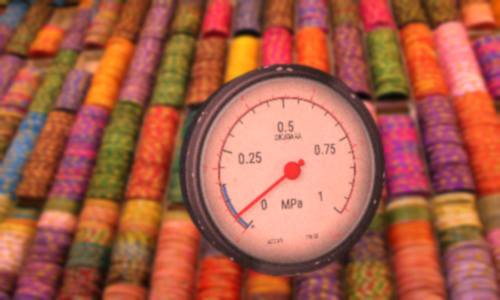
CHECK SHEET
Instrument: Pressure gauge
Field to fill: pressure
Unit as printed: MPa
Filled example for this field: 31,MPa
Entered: 0.05,MPa
